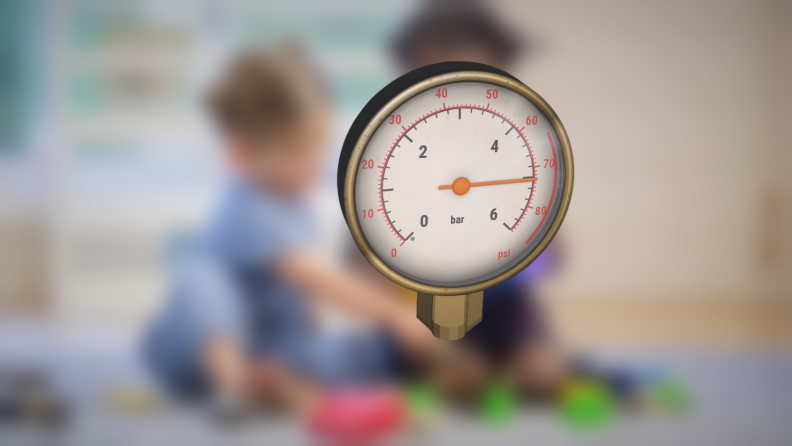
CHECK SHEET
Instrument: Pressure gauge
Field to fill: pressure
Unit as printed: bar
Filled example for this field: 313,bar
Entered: 5,bar
